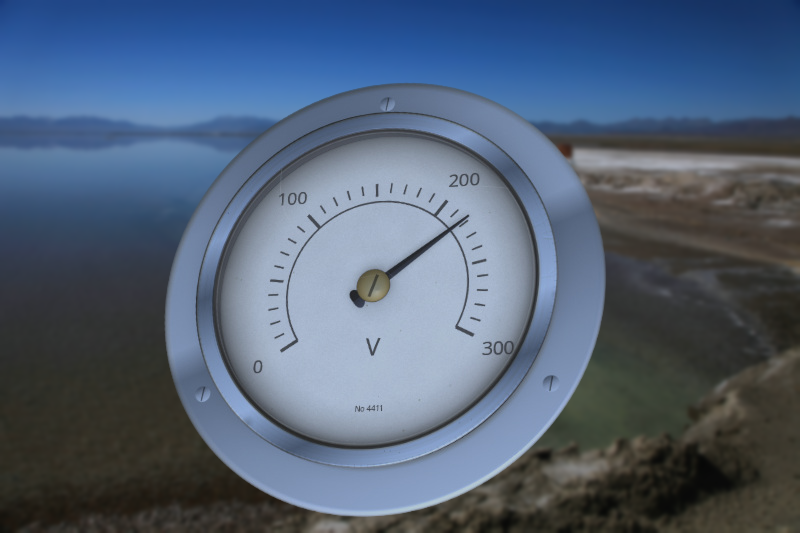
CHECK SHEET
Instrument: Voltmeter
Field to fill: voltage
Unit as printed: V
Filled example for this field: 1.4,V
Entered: 220,V
